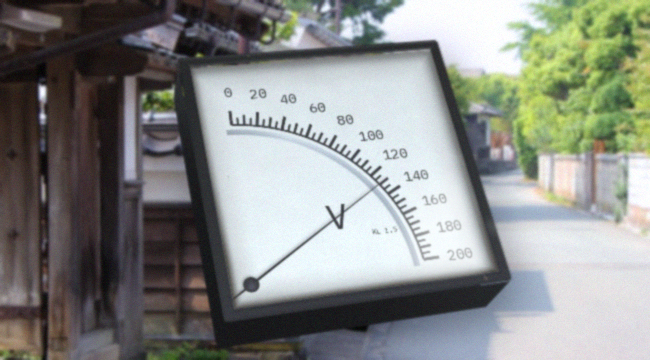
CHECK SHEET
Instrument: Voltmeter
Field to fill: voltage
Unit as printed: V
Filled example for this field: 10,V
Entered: 130,V
